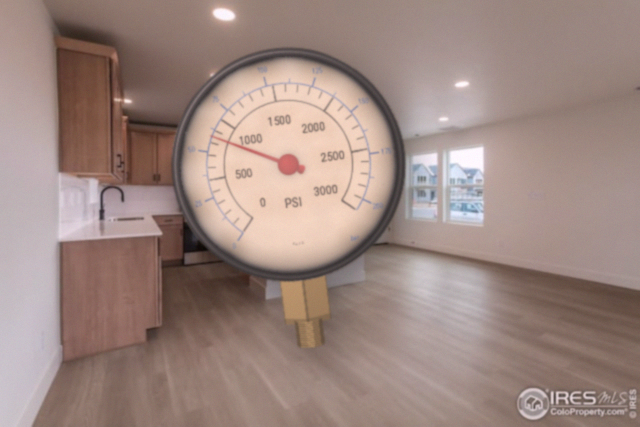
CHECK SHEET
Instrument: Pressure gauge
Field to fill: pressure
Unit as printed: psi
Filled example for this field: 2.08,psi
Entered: 850,psi
